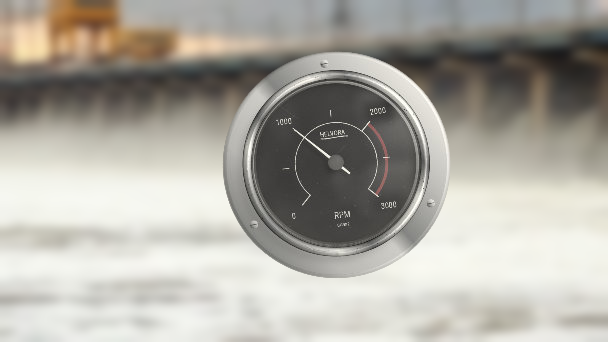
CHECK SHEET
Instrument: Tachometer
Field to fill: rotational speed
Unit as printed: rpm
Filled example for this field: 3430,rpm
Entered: 1000,rpm
